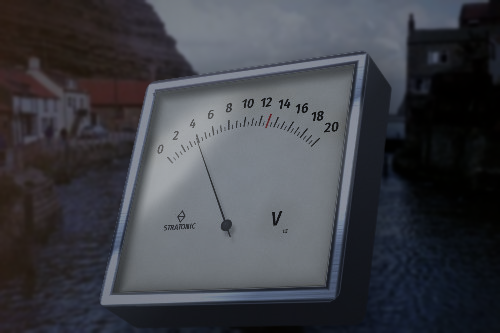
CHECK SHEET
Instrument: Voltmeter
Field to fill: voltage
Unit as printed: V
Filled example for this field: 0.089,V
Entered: 4,V
